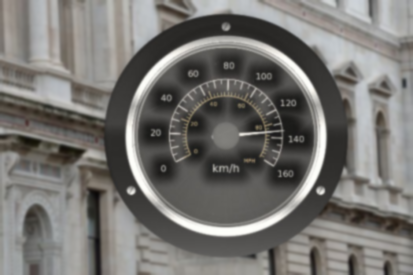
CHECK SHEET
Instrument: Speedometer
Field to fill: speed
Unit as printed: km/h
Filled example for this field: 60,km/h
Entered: 135,km/h
